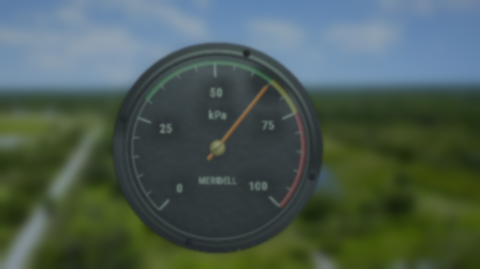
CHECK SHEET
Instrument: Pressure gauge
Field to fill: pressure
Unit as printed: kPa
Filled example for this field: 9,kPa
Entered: 65,kPa
